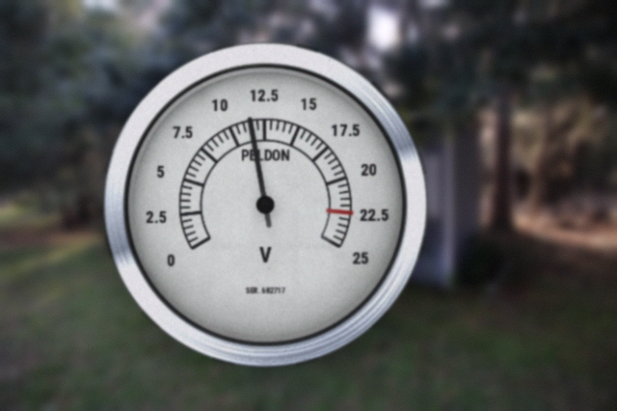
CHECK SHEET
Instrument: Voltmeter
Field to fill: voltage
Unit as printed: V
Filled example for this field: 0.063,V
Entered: 11.5,V
